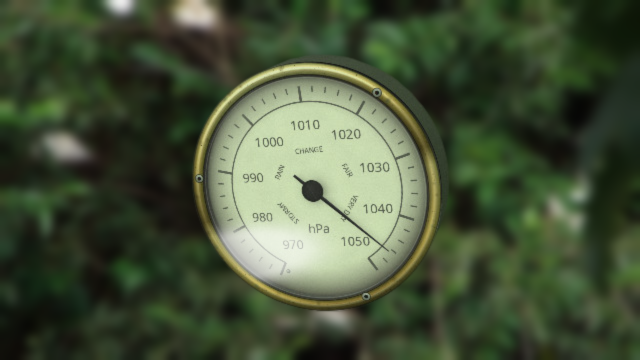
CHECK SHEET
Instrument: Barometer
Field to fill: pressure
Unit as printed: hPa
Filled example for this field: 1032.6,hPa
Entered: 1046,hPa
